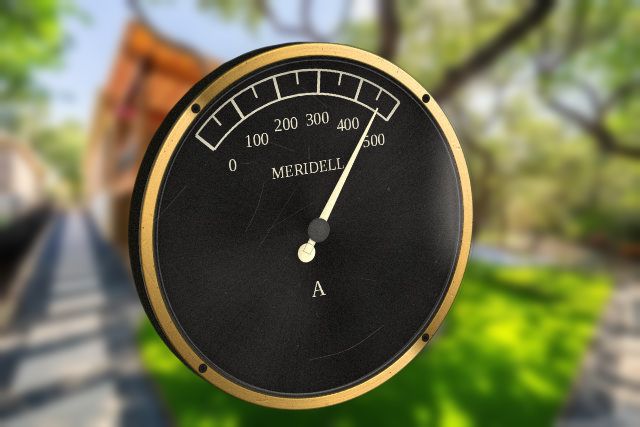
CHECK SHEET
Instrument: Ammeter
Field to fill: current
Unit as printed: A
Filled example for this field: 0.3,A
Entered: 450,A
